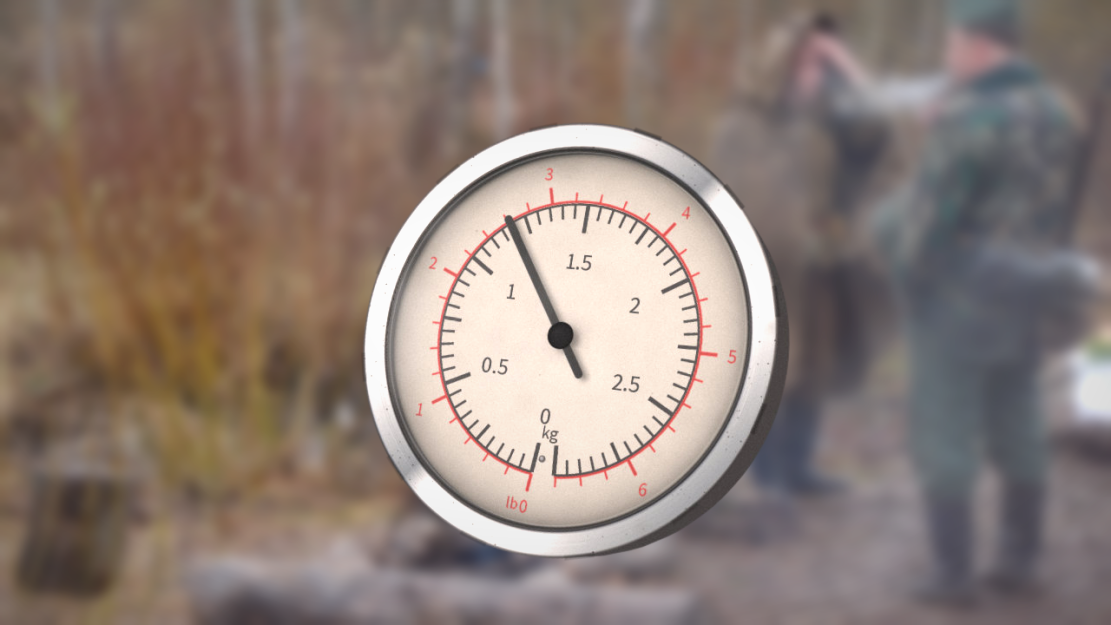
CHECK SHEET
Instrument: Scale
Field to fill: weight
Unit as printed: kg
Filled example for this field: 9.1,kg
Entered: 1.2,kg
